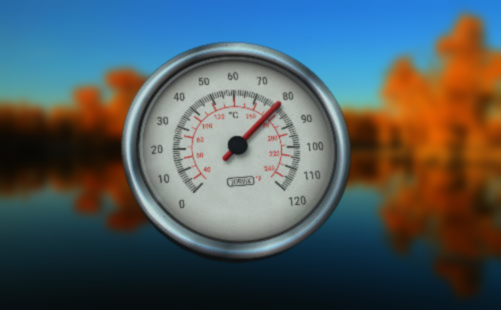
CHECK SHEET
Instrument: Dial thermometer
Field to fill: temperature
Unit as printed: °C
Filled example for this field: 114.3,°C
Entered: 80,°C
